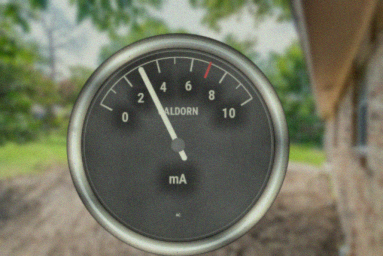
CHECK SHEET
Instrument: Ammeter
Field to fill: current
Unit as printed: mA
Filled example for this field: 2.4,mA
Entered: 3,mA
